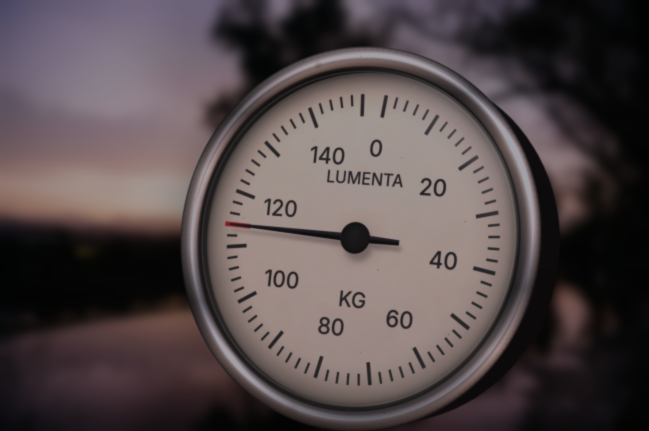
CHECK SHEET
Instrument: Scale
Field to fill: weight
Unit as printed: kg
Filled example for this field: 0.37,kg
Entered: 114,kg
